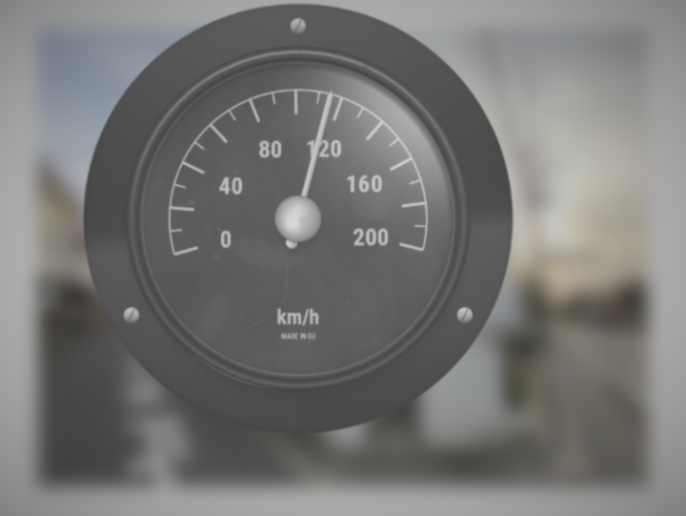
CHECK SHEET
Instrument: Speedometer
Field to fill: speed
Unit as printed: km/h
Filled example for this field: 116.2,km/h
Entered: 115,km/h
